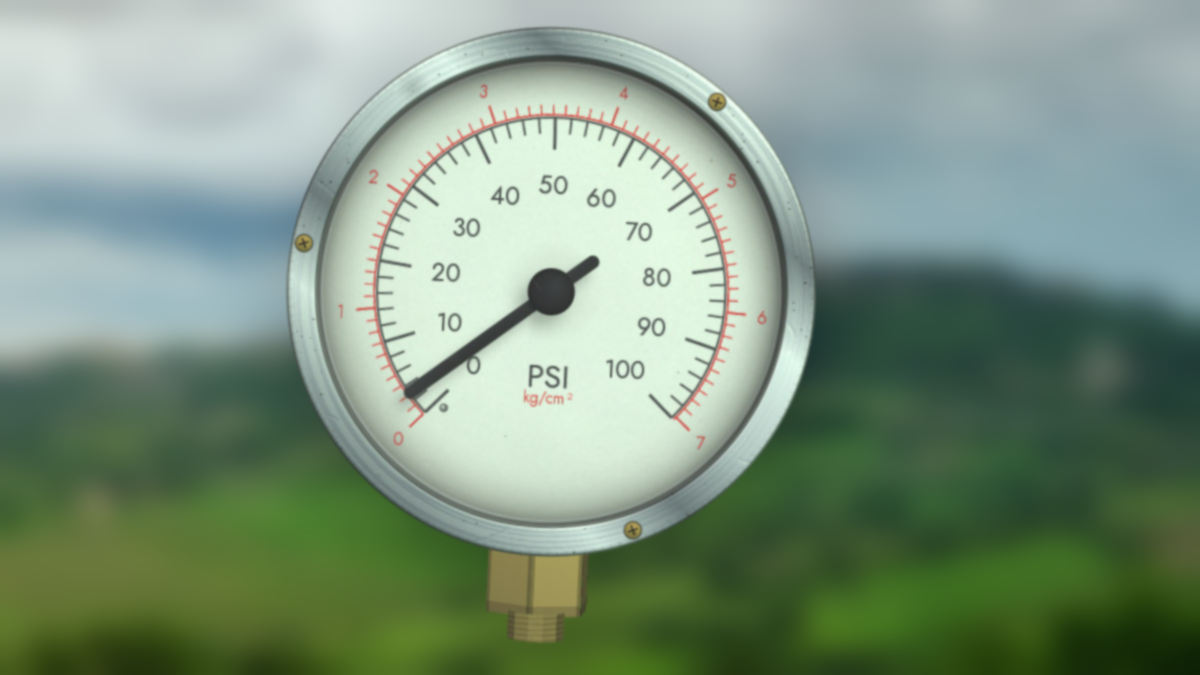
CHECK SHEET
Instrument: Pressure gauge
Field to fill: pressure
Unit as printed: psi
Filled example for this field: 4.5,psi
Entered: 3,psi
